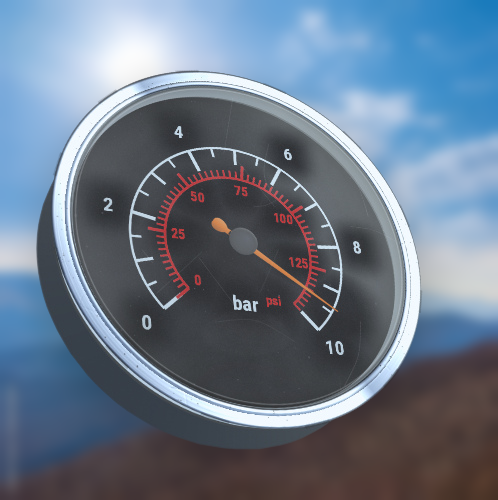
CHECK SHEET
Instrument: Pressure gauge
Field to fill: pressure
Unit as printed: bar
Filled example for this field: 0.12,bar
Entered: 9.5,bar
